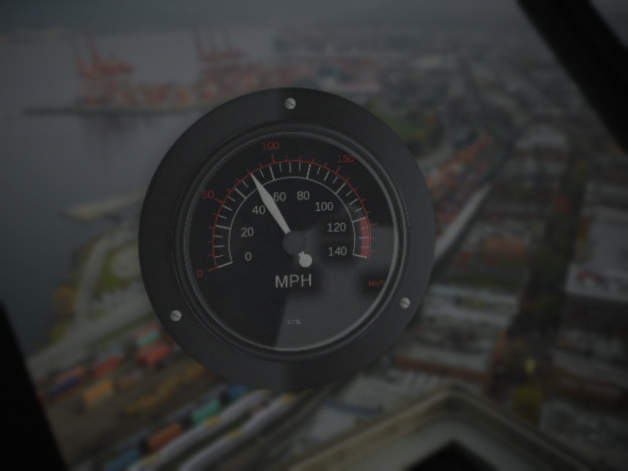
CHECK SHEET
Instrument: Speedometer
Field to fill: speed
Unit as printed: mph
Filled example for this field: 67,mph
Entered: 50,mph
